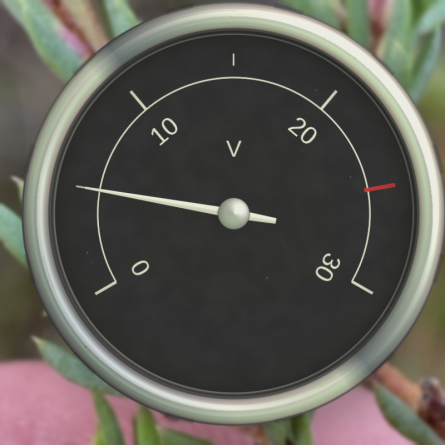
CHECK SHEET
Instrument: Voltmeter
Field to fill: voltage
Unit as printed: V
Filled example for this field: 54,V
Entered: 5,V
